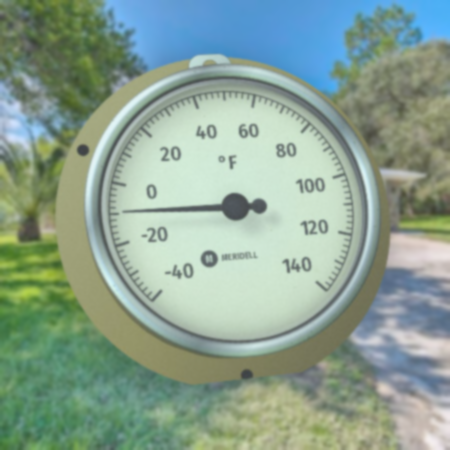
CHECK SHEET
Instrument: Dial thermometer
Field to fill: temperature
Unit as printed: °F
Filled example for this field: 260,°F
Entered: -10,°F
